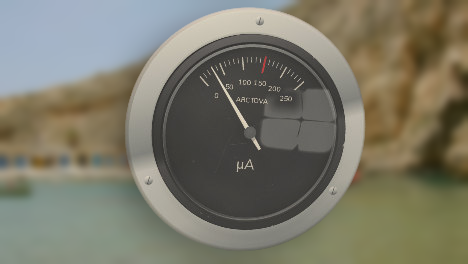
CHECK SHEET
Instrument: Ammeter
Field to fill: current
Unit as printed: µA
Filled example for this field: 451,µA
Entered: 30,µA
